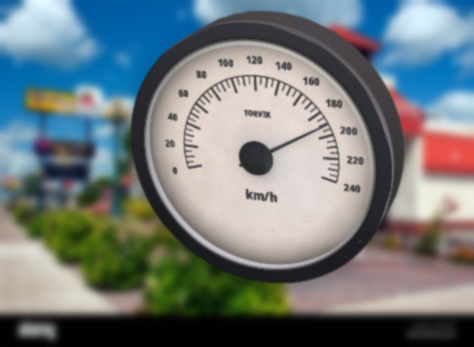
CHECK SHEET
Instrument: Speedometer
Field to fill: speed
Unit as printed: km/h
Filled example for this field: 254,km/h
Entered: 190,km/h
